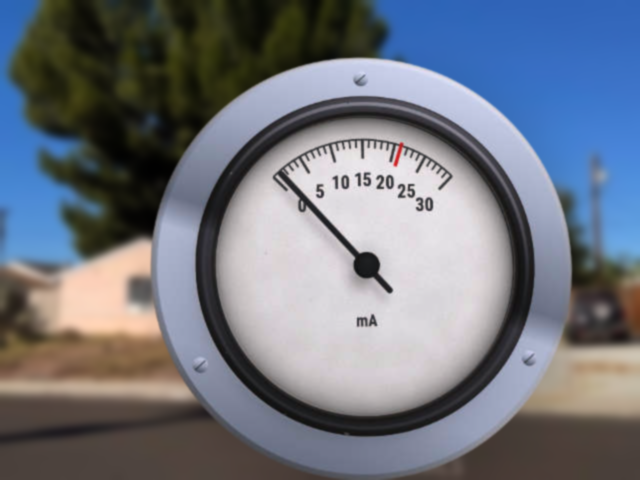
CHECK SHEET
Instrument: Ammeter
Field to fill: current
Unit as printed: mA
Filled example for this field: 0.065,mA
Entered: 1,mA
